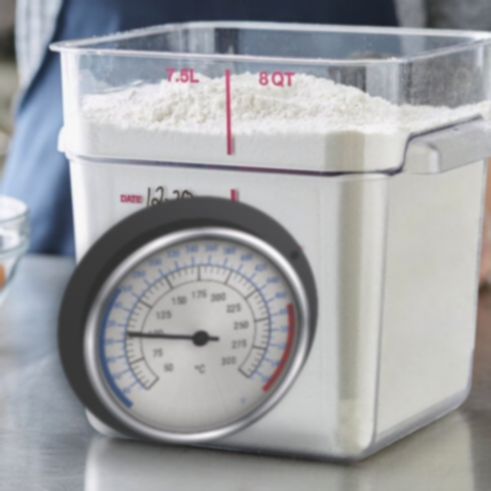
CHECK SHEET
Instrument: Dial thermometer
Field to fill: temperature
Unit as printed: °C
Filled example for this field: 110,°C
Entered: 100,°C
